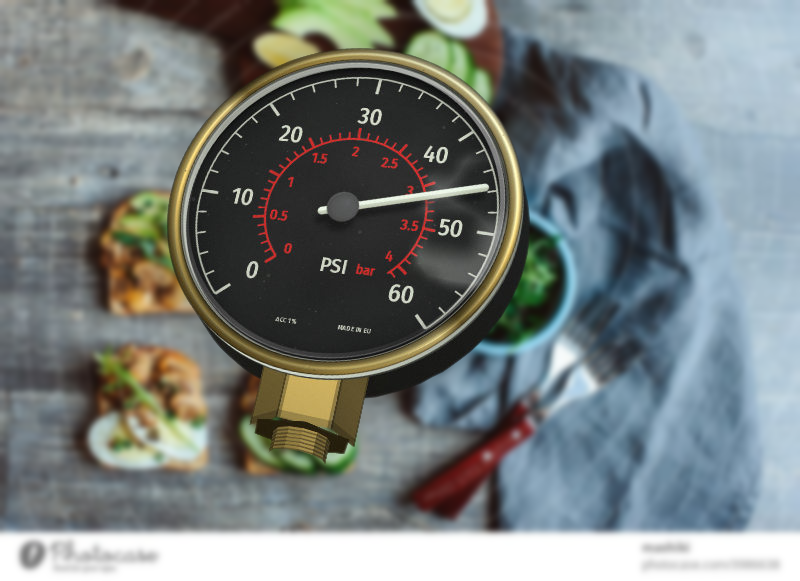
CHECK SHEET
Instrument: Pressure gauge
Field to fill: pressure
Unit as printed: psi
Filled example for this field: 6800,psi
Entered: 46,psi
